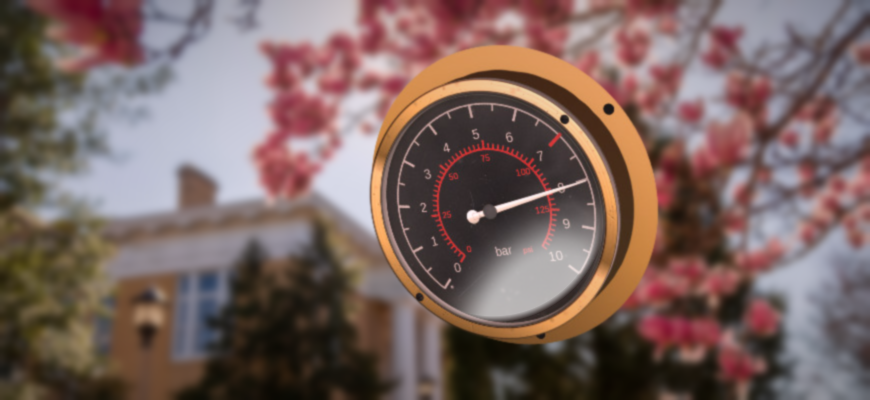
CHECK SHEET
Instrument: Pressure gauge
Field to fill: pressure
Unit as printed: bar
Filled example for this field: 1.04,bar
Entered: 8,bar
